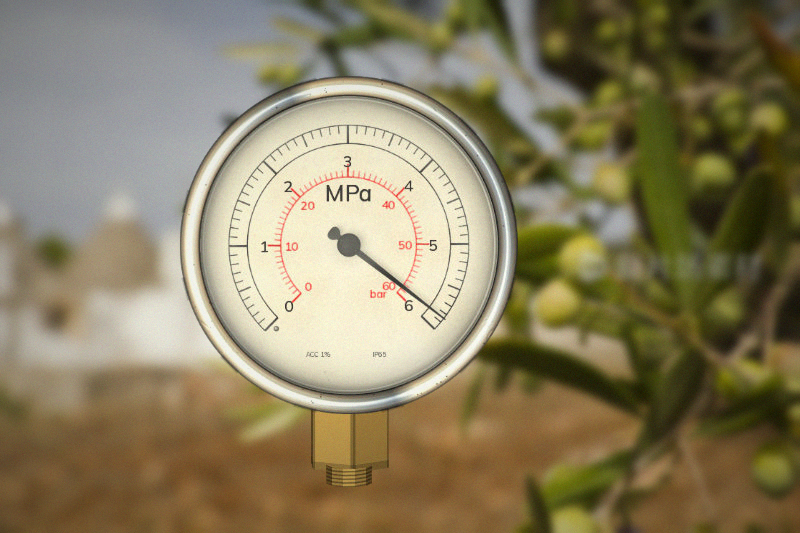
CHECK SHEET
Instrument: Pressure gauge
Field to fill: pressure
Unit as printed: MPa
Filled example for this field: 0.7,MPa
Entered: 5.85,MPa
